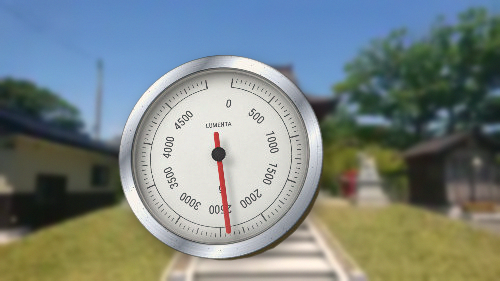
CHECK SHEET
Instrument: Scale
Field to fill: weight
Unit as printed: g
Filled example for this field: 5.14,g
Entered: 2400,g
